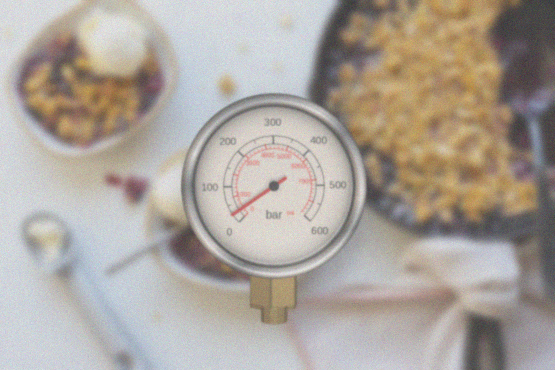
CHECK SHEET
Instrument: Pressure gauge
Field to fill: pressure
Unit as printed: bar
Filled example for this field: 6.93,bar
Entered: 25,bar
